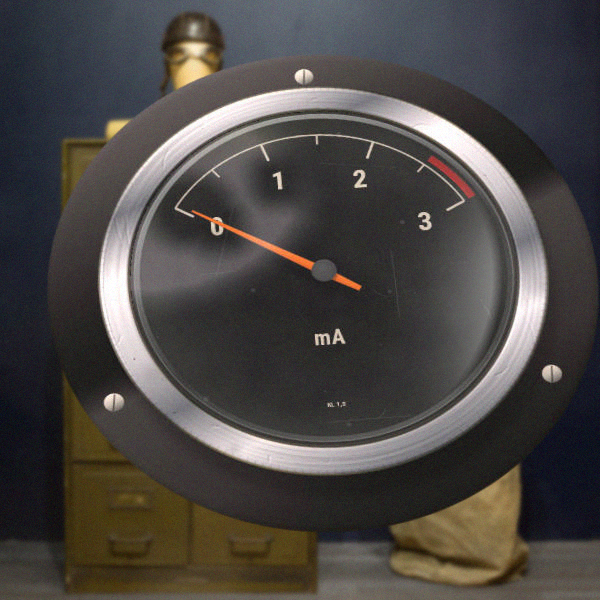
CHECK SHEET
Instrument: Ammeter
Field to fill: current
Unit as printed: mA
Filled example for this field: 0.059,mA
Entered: 0,mA
